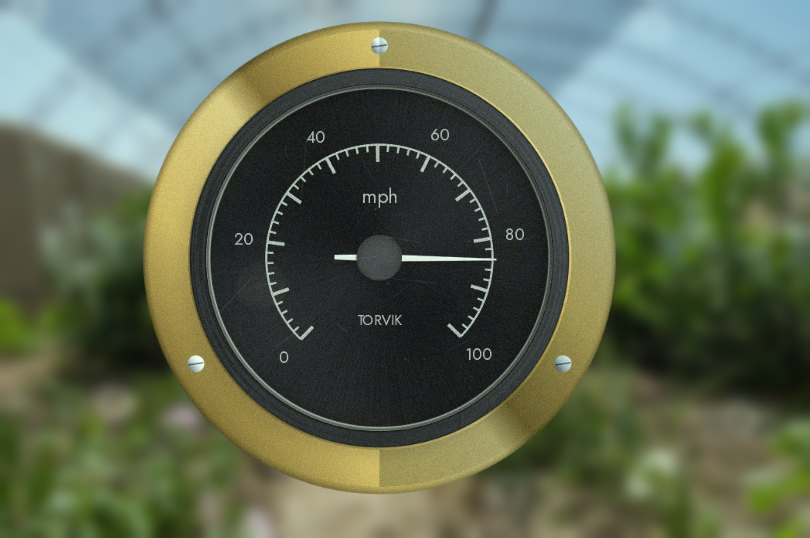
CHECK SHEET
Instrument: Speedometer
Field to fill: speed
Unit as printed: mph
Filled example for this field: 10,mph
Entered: 84,mph
